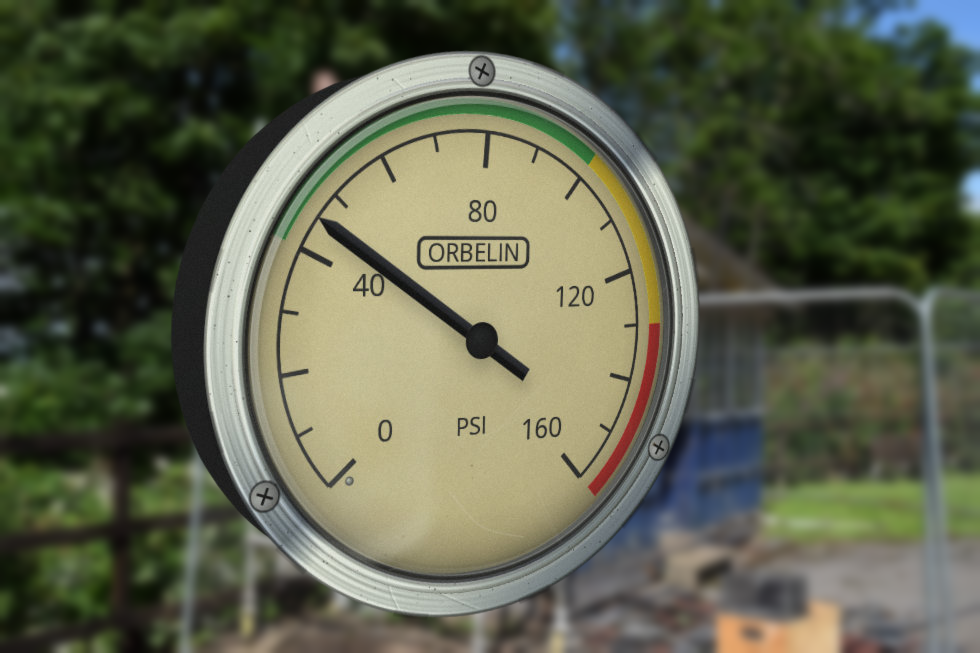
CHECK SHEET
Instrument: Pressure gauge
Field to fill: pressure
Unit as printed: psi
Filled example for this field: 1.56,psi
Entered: 45,psi
